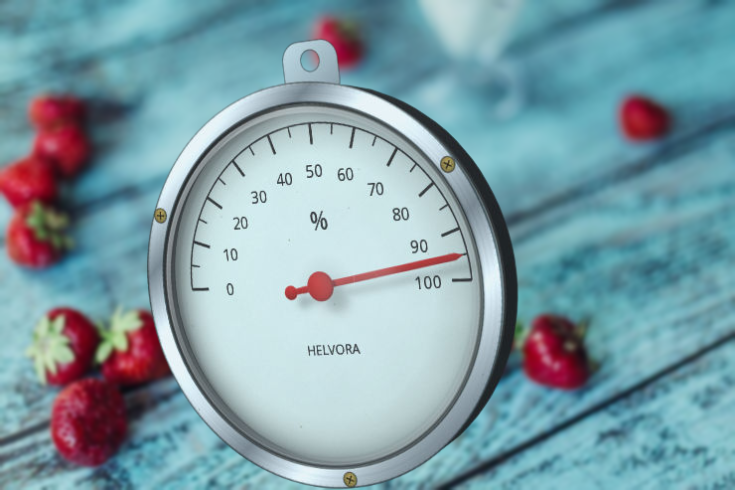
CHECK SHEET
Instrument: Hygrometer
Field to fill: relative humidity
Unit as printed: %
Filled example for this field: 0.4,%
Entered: 95,%
